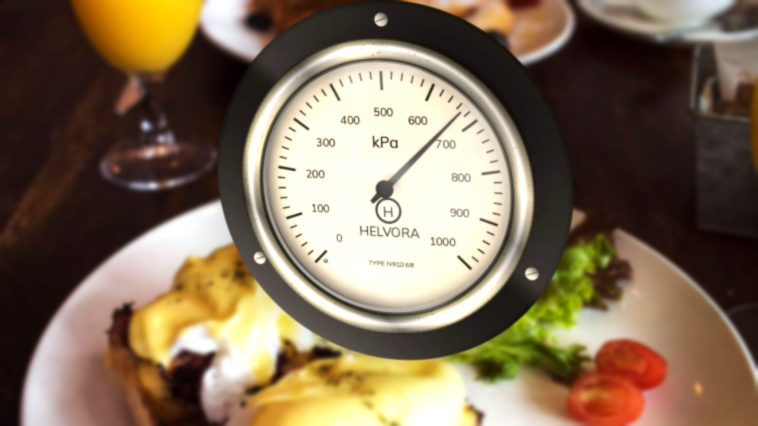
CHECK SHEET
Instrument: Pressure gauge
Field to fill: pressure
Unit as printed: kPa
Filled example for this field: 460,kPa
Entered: 670,kPa
